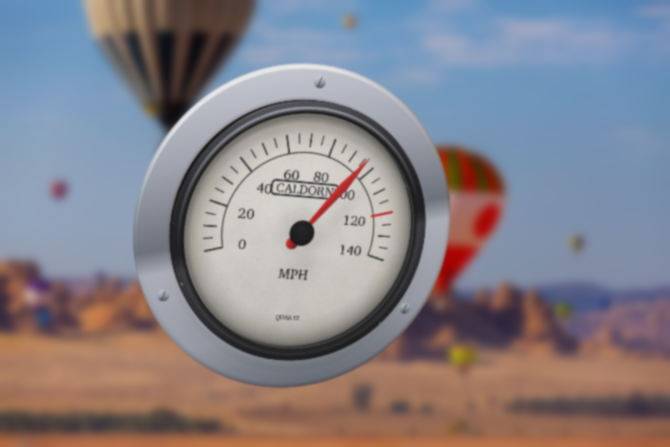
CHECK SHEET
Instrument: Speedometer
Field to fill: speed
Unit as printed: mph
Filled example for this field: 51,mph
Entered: 95,mph
